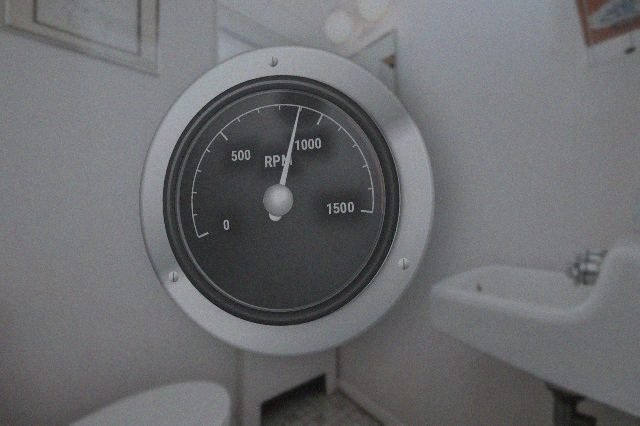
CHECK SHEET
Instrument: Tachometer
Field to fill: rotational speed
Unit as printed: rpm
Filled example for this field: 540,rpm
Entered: 900,rpm
